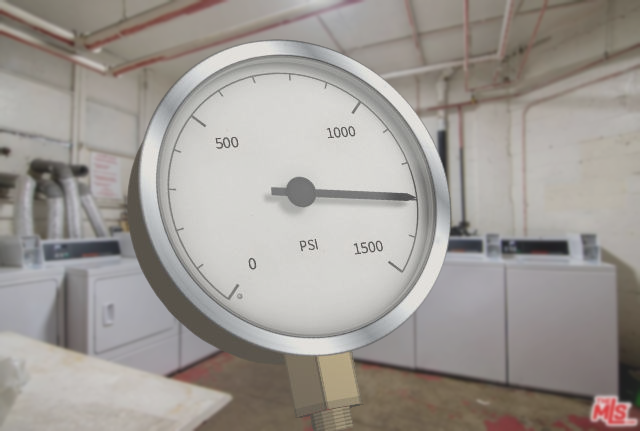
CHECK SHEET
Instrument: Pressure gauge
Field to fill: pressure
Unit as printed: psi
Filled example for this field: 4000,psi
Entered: 1300,psi
